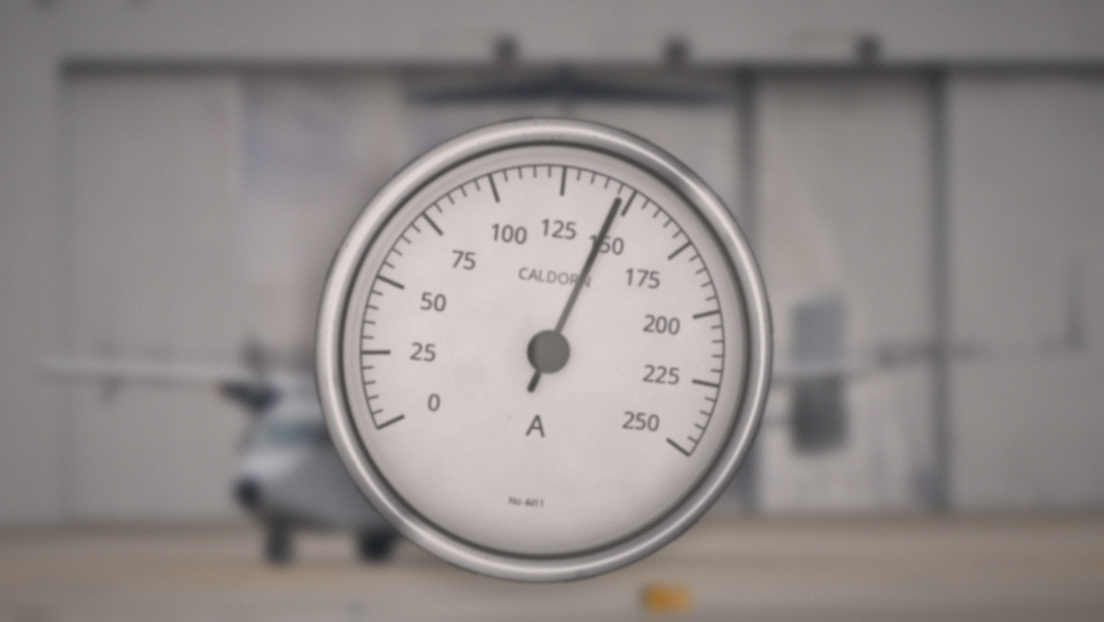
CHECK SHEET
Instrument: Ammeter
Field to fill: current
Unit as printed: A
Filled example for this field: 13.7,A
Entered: 145,A
